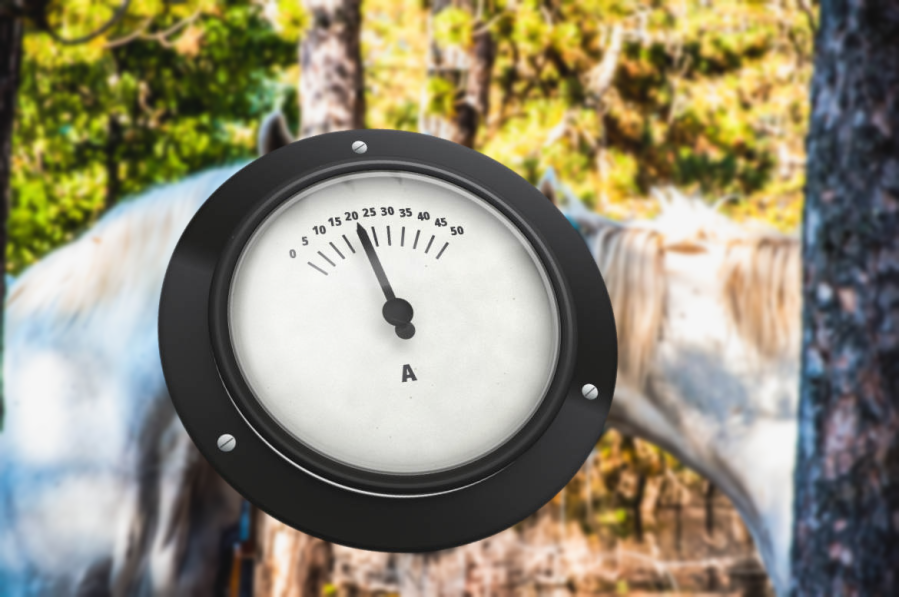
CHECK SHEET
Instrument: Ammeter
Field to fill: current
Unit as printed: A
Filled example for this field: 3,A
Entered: 20,A
